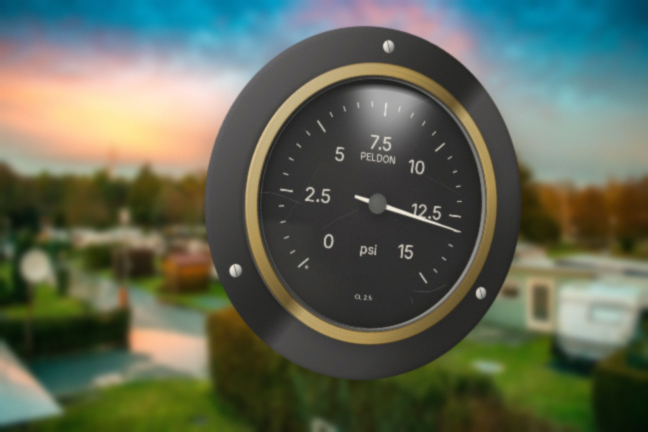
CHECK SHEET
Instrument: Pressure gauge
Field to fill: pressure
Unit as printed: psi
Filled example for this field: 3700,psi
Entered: 13,psi
